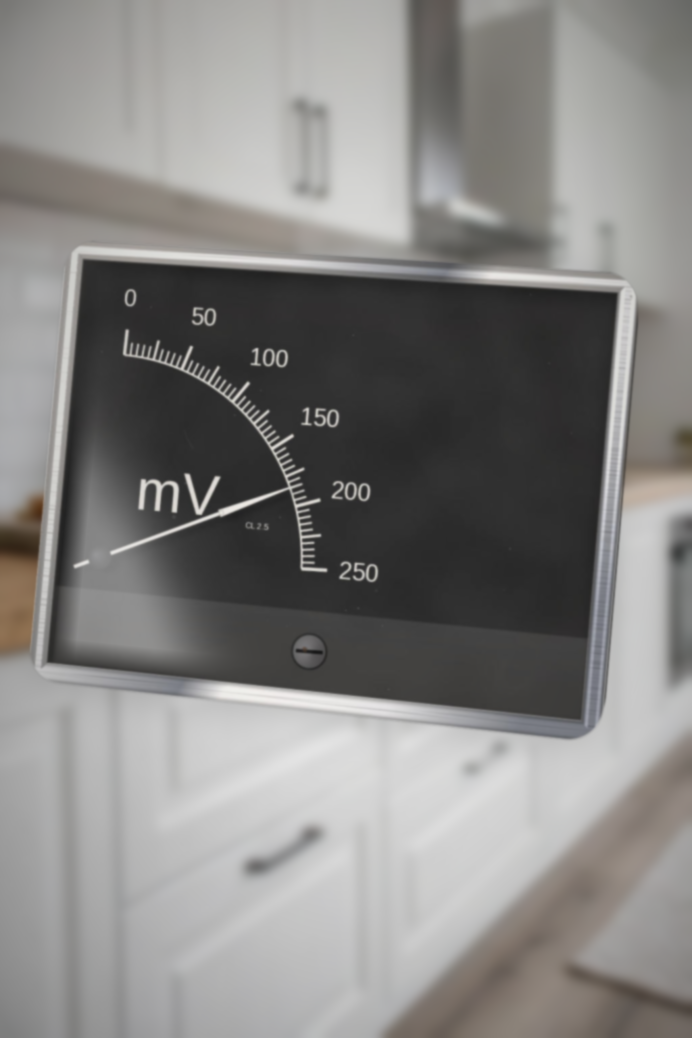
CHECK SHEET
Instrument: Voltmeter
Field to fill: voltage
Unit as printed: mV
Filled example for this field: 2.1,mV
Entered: 185,mV
